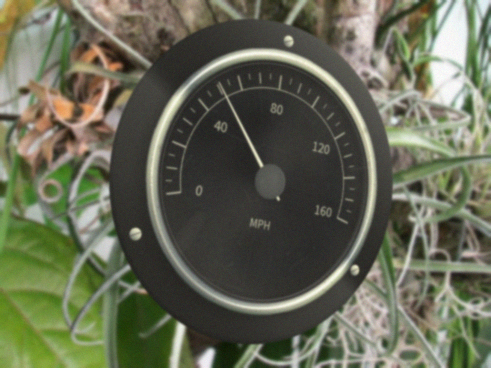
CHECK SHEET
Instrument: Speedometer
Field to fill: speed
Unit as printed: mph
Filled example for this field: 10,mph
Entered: 50,mph
